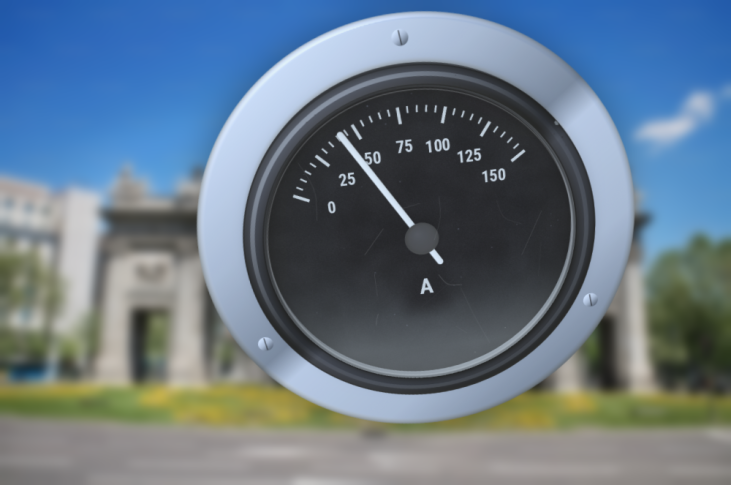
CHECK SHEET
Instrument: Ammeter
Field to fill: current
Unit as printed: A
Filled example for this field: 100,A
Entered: 42.5,A
